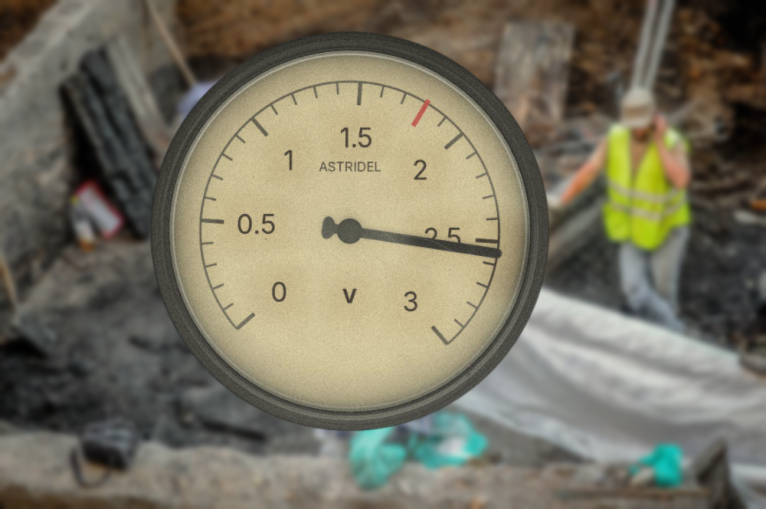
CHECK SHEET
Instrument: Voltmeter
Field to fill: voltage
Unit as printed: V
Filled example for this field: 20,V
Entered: 2.55,V
